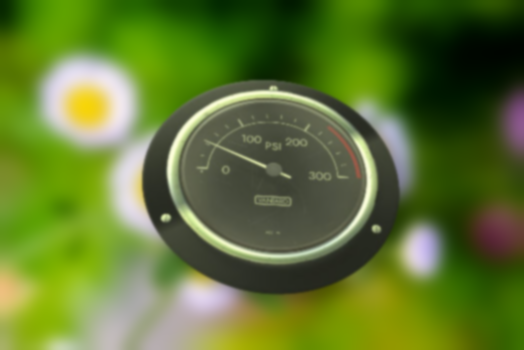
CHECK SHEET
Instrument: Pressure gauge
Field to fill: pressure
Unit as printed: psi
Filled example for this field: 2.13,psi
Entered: 40,psi
